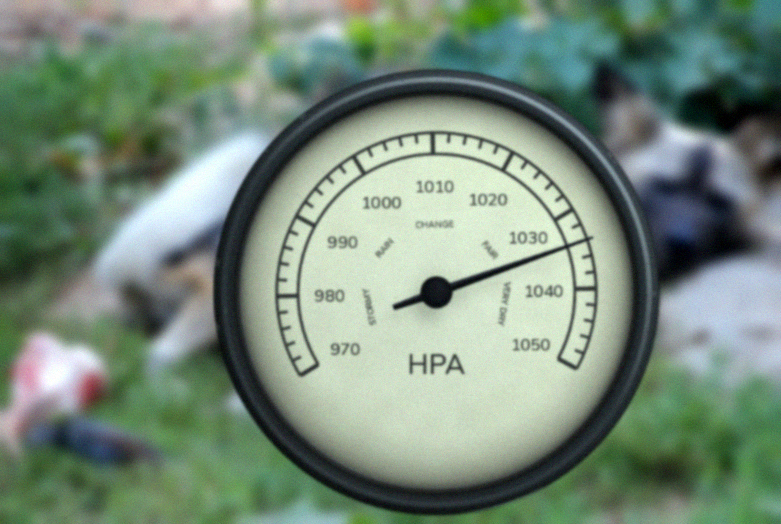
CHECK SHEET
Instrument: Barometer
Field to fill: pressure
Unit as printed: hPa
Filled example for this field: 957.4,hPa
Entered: 1034,hPa
